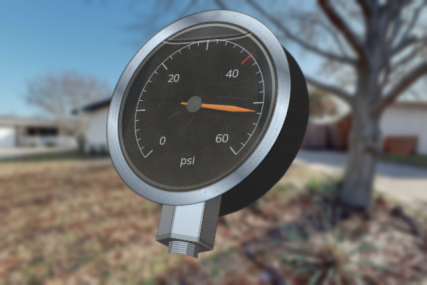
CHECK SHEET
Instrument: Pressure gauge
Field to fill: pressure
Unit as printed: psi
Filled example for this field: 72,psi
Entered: 52,psi
